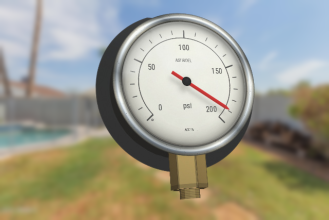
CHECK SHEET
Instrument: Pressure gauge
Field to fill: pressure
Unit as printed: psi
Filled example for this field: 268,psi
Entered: 190,psi
